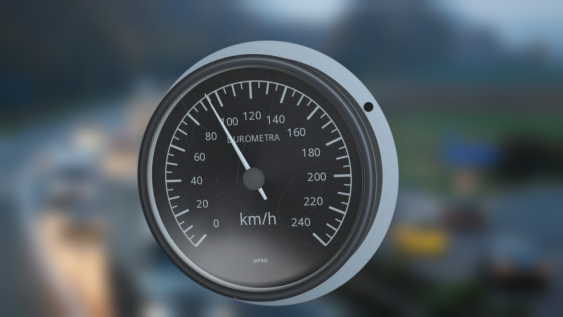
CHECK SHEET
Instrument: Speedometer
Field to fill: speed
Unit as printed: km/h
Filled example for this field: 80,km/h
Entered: 95,km/h
